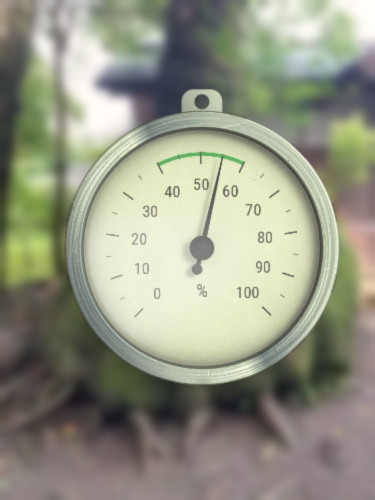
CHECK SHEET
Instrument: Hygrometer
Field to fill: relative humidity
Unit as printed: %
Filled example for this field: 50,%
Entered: 55,%
